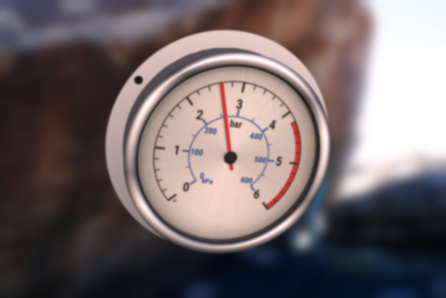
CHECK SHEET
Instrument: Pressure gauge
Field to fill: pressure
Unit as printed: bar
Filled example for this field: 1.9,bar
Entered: 2.6,bar
